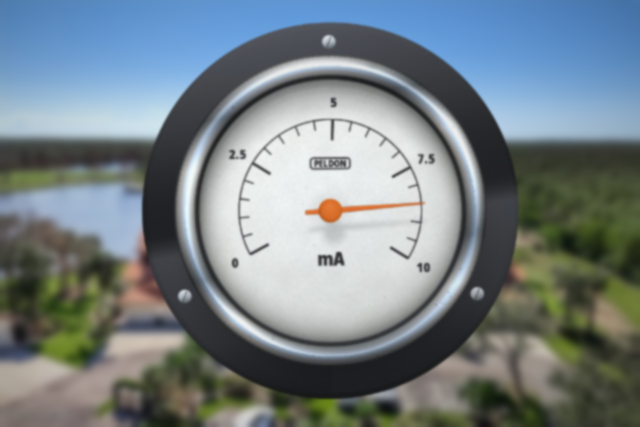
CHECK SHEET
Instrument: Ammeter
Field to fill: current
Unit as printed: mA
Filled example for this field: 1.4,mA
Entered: 8.5,mA
